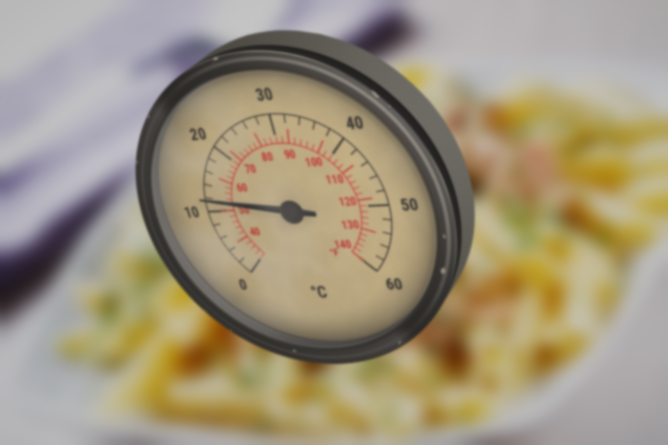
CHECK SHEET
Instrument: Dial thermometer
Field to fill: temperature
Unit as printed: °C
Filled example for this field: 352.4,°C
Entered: 12,°C
